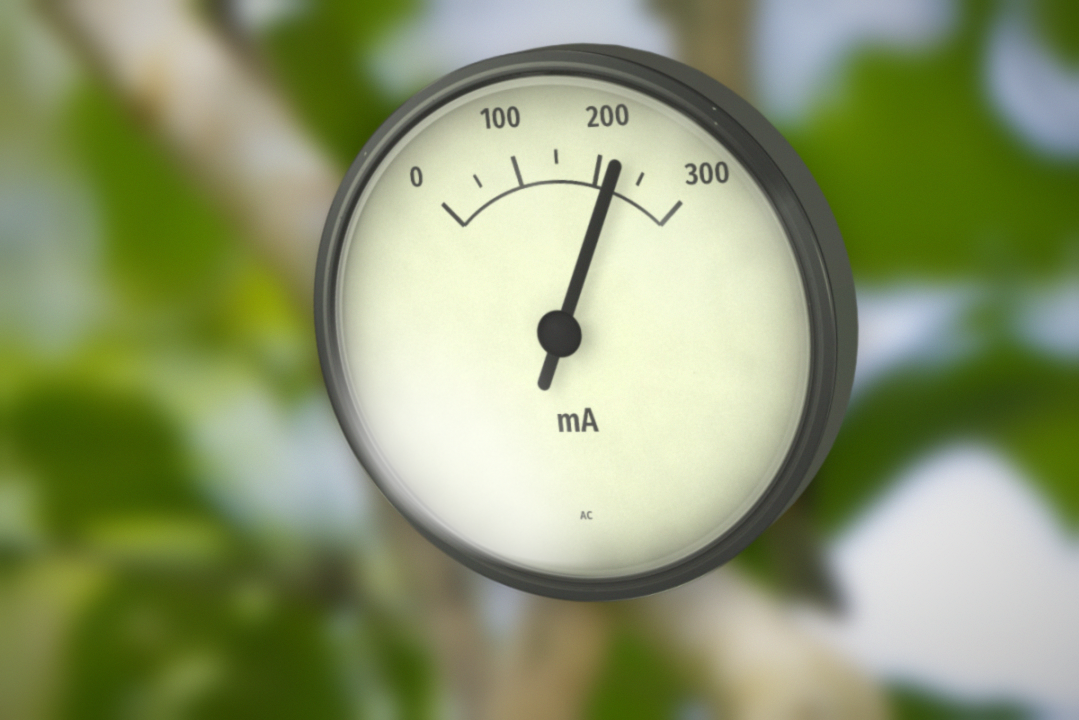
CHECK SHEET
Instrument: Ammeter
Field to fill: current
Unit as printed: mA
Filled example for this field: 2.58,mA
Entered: 225,mA
